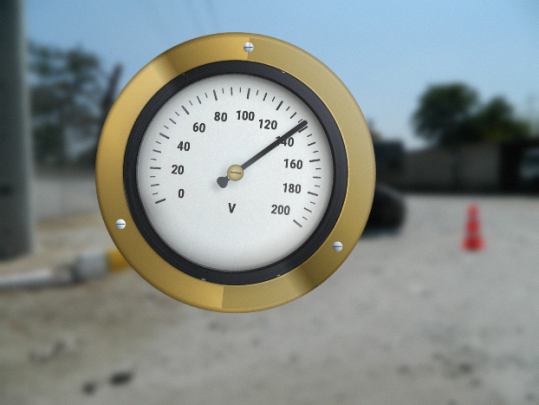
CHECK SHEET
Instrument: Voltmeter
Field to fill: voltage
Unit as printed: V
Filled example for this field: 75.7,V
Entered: 137.5,V
